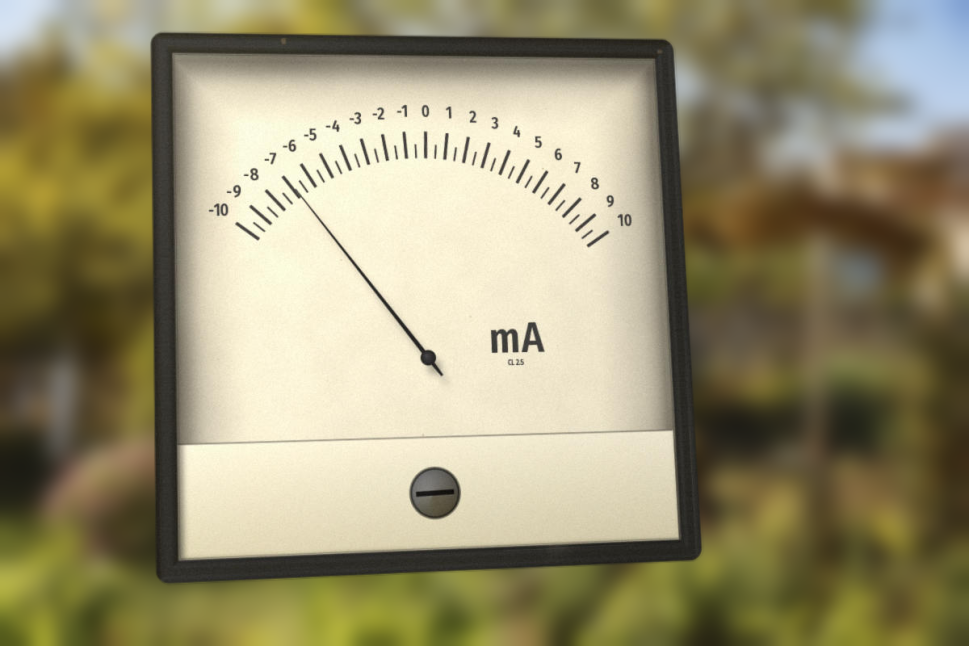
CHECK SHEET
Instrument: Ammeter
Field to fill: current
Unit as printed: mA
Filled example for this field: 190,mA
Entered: -7,mA
